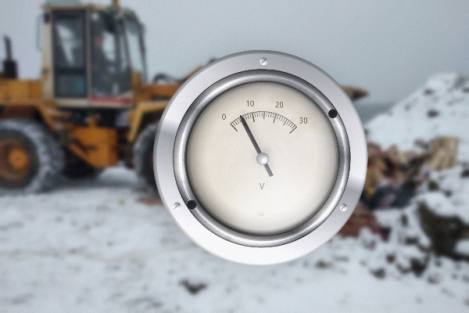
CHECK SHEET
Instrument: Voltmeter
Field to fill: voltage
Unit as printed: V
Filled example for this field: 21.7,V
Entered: 5,V
